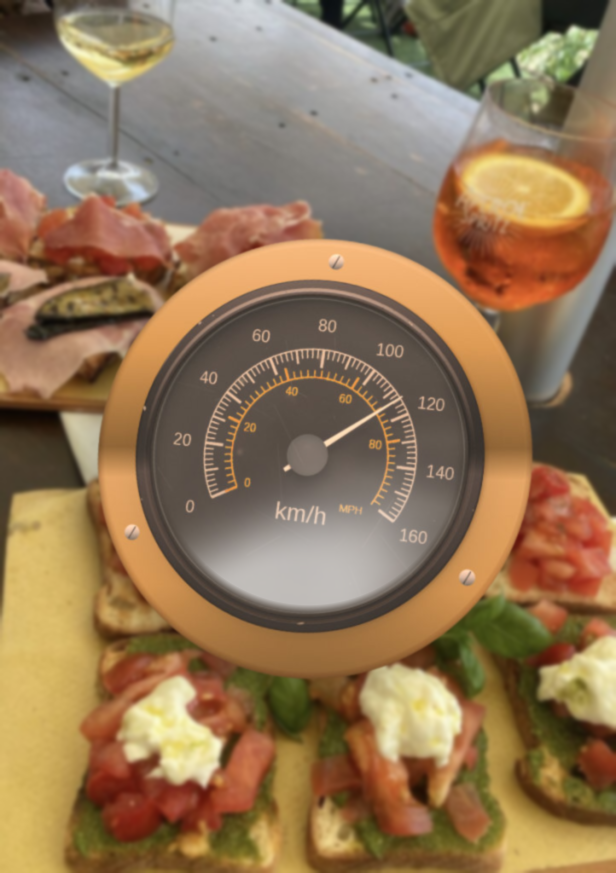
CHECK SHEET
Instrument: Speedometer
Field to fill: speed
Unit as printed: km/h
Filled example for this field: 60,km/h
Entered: 114,km/h
